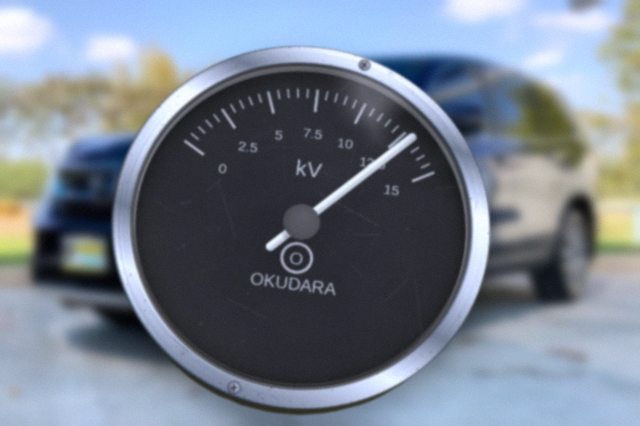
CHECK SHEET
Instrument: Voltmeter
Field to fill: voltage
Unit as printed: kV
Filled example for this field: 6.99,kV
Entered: 13,kV
